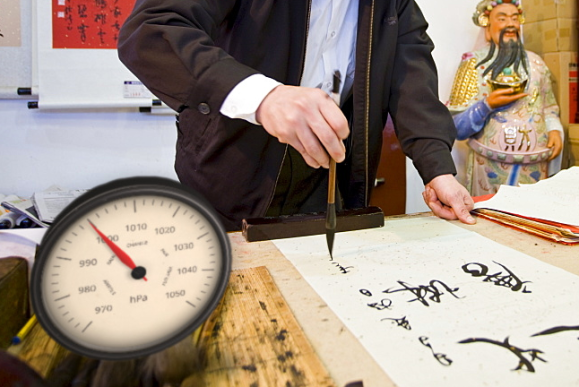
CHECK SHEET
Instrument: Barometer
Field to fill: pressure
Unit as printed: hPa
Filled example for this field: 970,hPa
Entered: 1000,hPa
